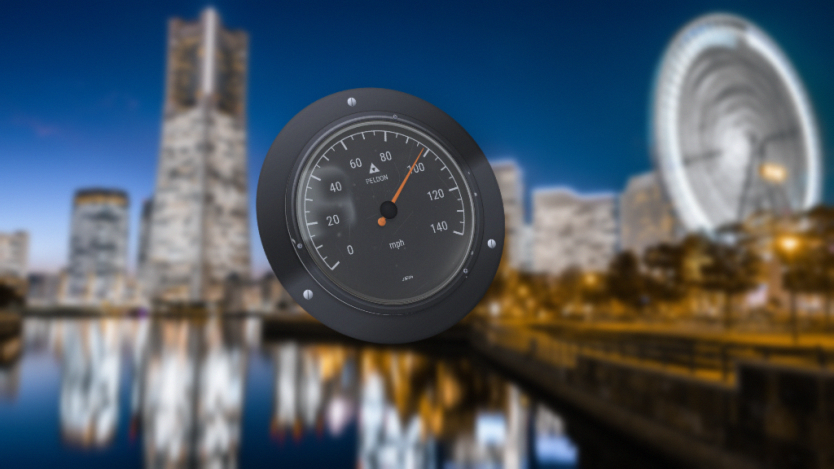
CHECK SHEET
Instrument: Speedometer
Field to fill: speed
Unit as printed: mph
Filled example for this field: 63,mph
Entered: 97.5,mph
